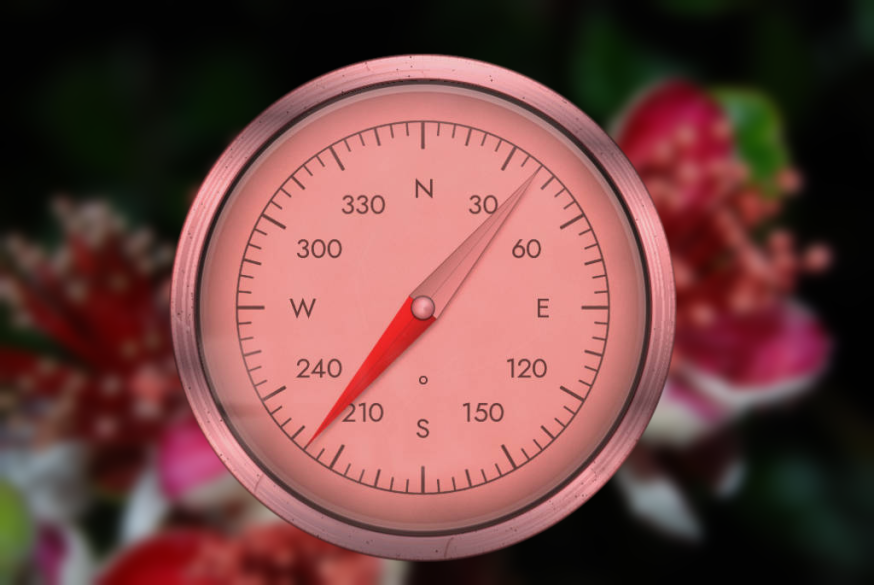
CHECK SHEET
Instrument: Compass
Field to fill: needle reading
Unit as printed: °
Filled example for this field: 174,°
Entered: 220,°
